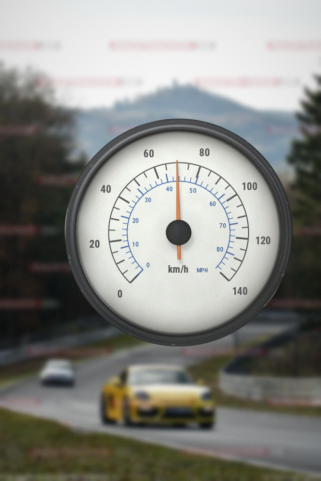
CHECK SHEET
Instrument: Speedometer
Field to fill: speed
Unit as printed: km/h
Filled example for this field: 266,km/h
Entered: 70,km/h
